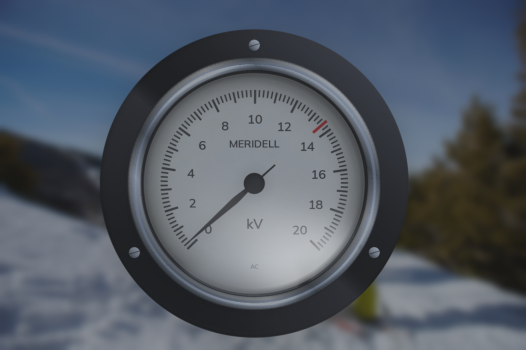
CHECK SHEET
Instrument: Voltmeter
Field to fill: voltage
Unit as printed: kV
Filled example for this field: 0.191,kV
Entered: 0.2,kV
